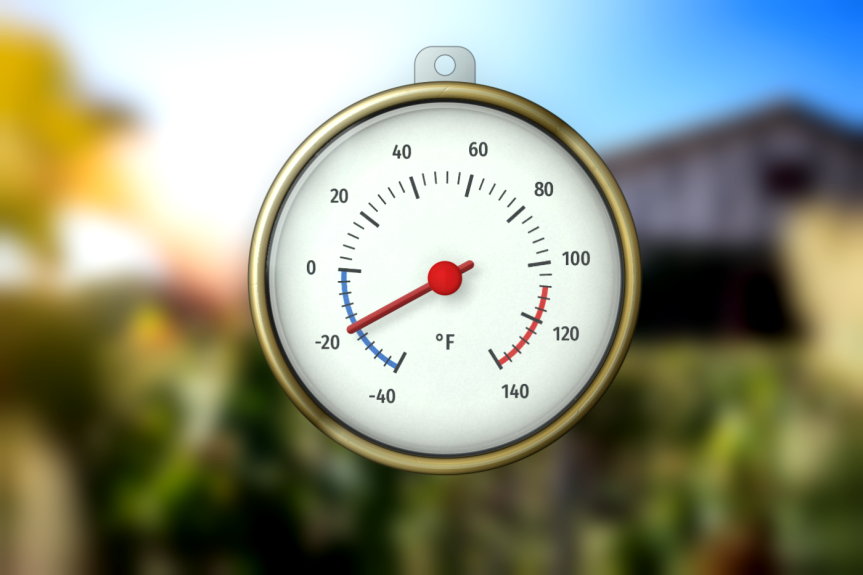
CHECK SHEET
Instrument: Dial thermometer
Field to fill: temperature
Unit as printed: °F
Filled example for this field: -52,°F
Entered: -20,°F
